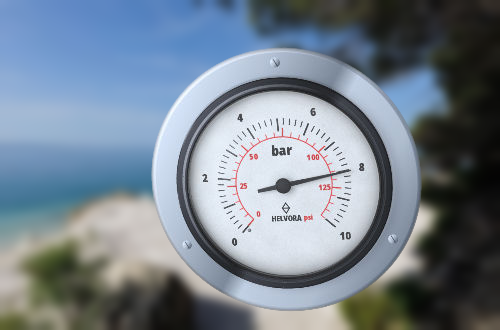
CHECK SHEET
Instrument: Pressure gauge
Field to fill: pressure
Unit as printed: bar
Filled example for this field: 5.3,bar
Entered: 8,bar
